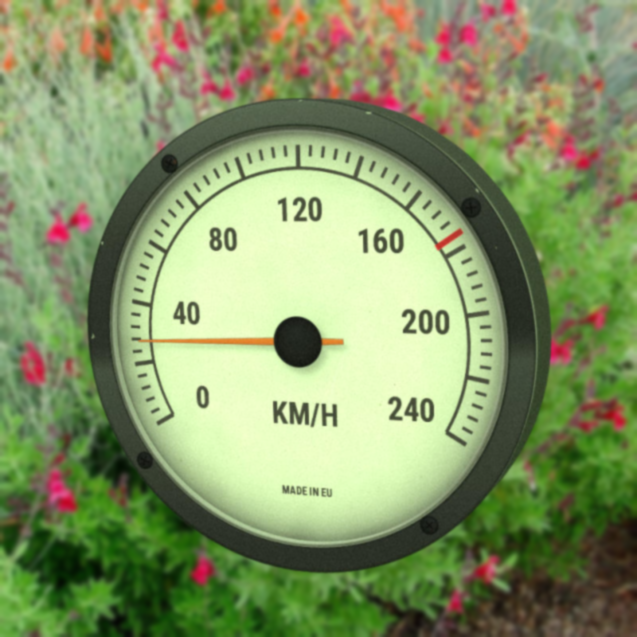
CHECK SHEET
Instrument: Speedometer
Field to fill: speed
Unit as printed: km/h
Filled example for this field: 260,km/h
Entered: 28,km/h
